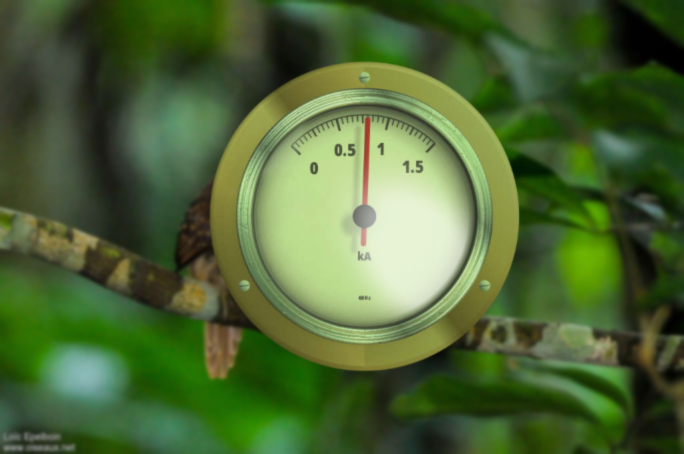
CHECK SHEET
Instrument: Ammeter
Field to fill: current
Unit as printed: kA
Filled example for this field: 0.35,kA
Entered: 0.8,kA
